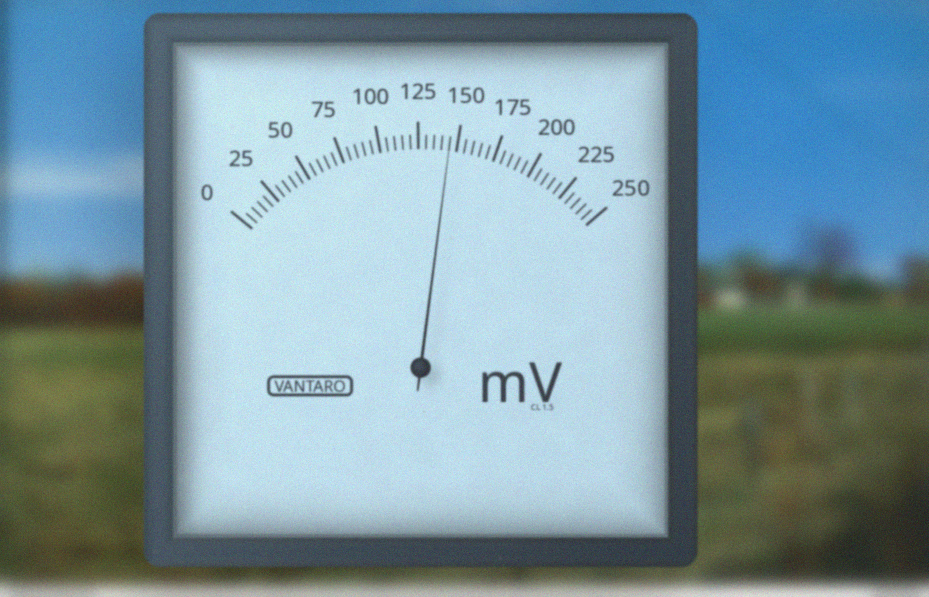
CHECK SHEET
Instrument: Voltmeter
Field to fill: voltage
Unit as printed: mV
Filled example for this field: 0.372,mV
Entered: 145,mV
